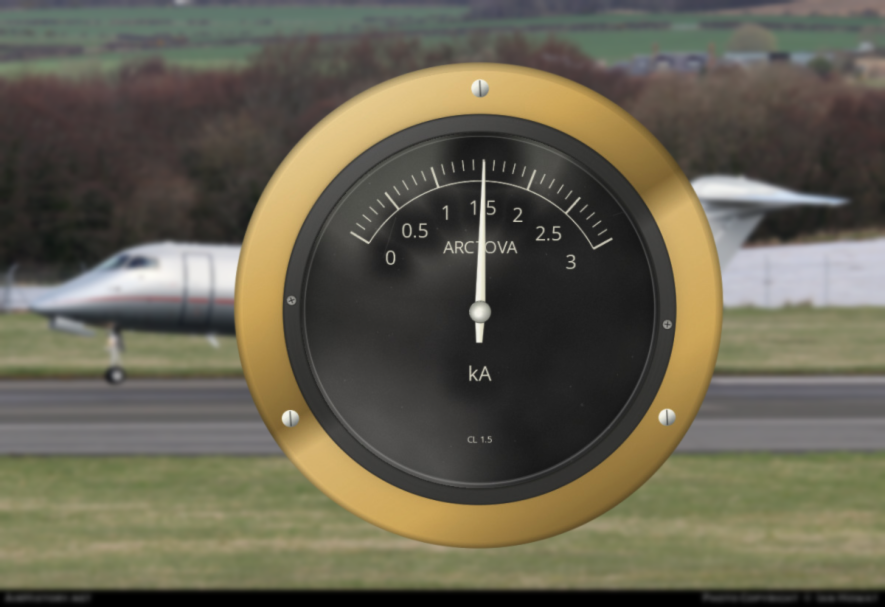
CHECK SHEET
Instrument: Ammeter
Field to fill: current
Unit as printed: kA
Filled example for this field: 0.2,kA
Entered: 1.5,kA
